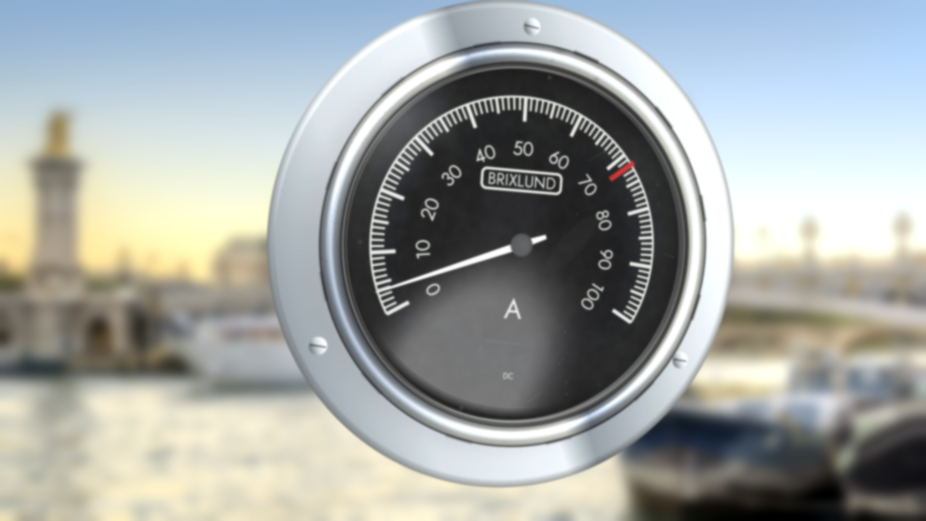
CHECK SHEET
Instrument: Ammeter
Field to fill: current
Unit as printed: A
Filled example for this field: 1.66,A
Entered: 4,A
